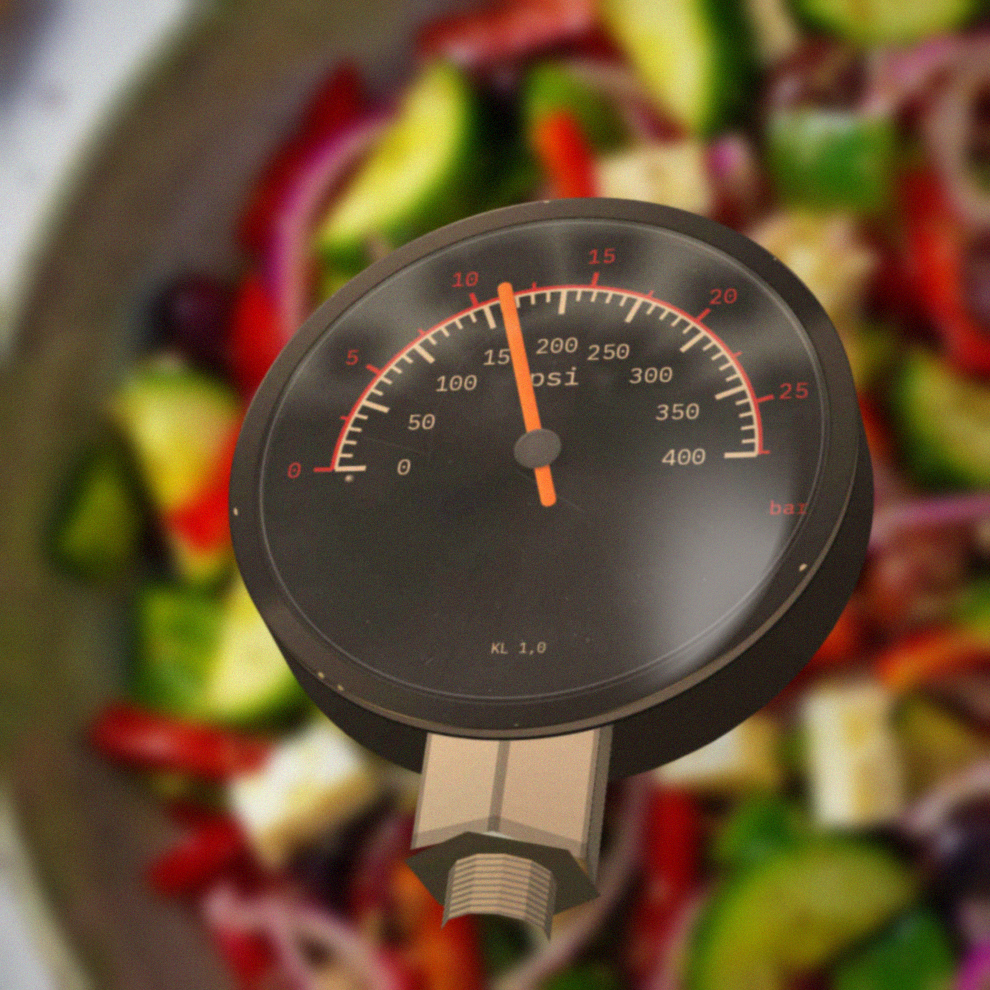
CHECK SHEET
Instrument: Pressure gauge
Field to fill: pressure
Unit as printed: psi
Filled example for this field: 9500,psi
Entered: 165,psi
